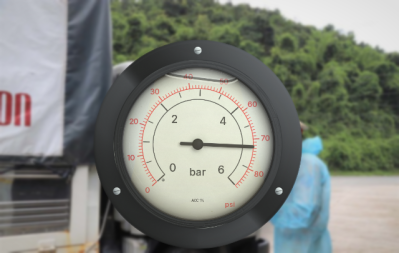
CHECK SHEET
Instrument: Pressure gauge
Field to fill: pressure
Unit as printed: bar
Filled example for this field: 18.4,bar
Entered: 5,bar
